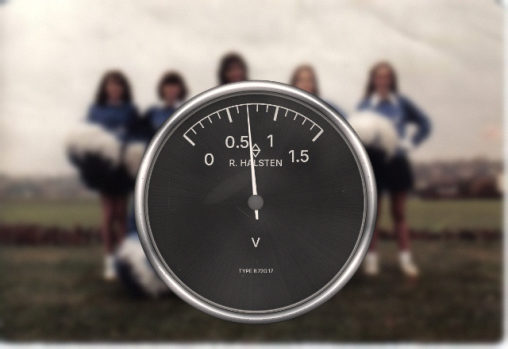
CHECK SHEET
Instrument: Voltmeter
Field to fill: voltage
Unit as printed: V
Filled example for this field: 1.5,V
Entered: 0.7,V
